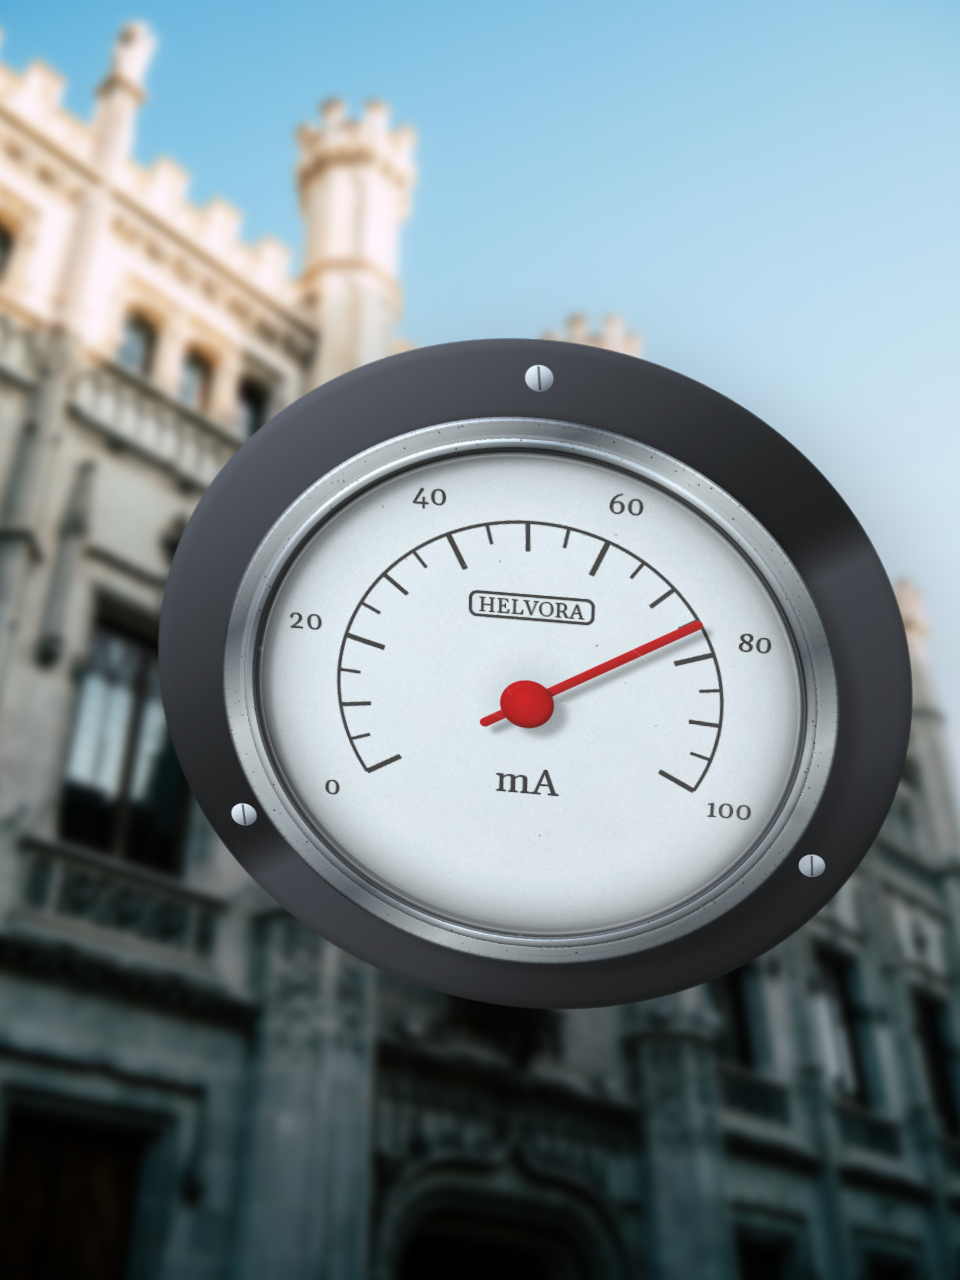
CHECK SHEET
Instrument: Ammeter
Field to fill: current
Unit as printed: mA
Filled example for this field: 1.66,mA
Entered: 75,mA
